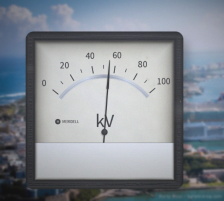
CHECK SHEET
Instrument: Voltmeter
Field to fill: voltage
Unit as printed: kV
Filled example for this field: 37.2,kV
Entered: 55,kV
